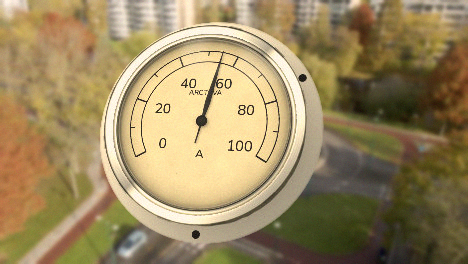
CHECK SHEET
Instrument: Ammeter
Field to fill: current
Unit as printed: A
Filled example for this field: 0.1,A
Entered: 55,A
